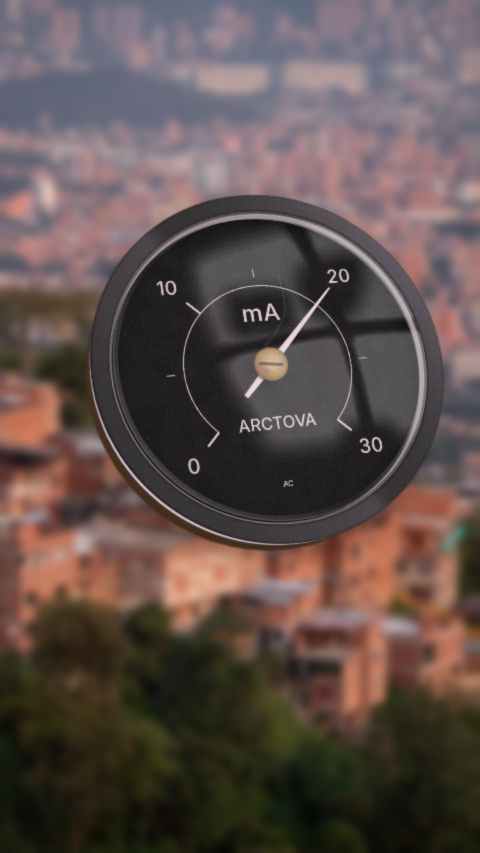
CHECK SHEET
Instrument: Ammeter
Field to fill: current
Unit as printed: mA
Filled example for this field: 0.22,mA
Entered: 20,mA
